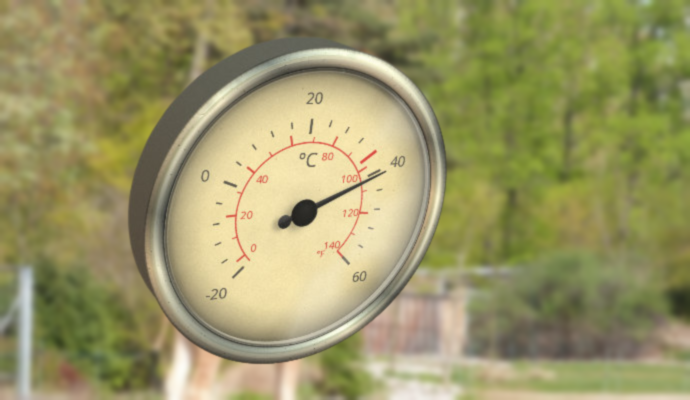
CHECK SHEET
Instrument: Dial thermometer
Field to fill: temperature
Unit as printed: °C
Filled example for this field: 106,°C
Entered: 40,°C
